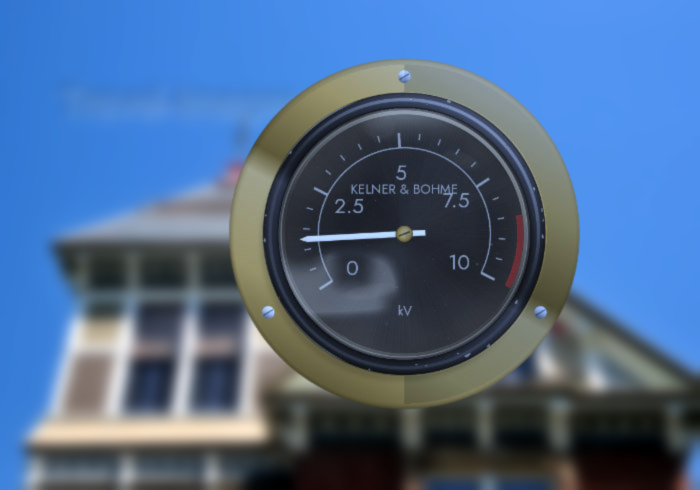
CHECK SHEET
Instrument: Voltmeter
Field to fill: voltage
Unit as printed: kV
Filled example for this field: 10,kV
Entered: 1.25,kV
